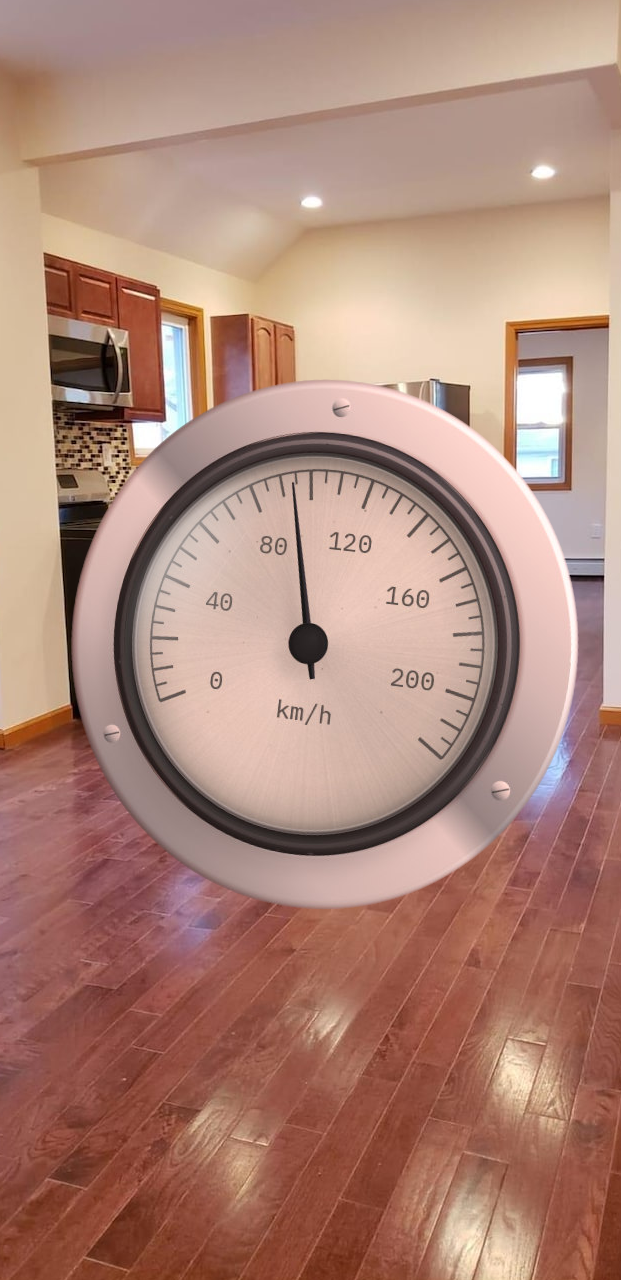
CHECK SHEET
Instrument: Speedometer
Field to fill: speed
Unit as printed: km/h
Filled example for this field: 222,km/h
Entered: 95,km/h
